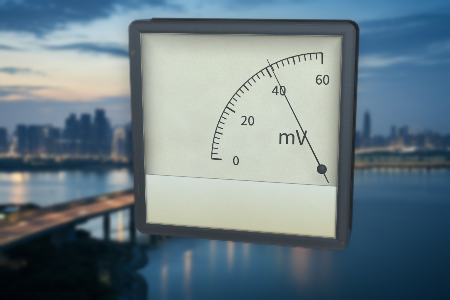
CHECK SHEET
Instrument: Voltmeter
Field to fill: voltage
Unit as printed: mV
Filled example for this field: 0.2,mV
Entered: 42,mV
